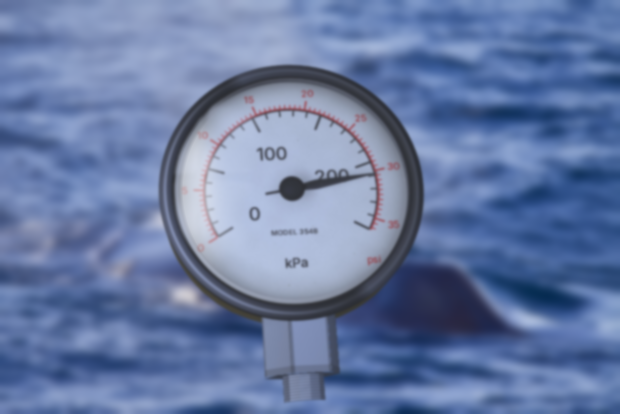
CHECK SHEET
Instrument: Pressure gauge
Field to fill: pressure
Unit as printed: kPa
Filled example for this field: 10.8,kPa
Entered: 210,kPa
